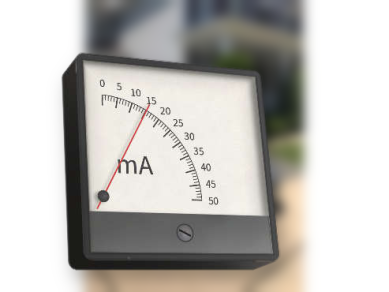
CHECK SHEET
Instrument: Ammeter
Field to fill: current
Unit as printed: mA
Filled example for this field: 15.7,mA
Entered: 15,mA
